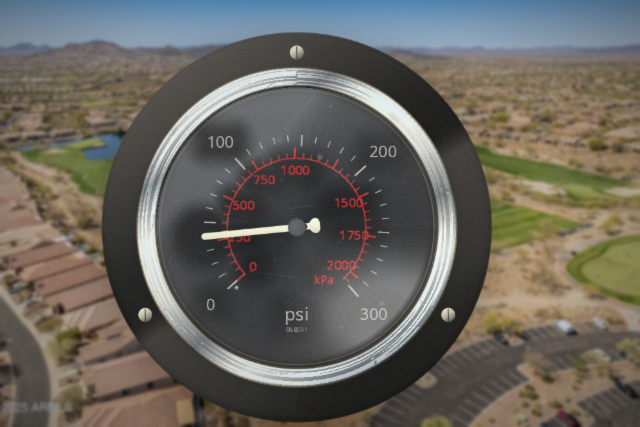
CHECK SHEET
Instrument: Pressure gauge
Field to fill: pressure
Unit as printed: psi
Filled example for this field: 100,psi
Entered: 40,psi
